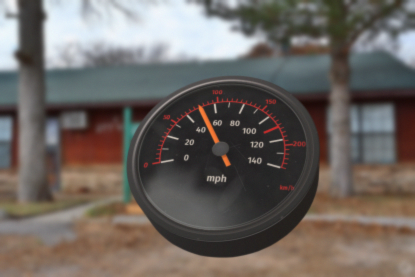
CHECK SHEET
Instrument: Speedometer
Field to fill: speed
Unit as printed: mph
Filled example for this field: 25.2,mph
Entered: 50,mph
